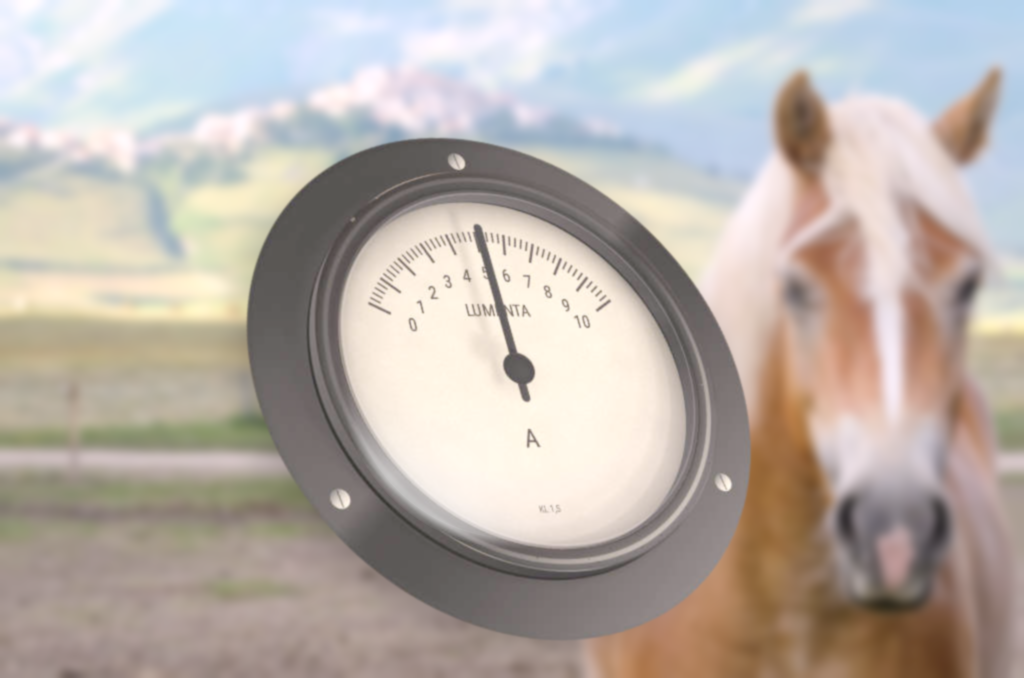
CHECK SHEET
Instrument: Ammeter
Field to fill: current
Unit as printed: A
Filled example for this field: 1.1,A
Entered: 5,A
